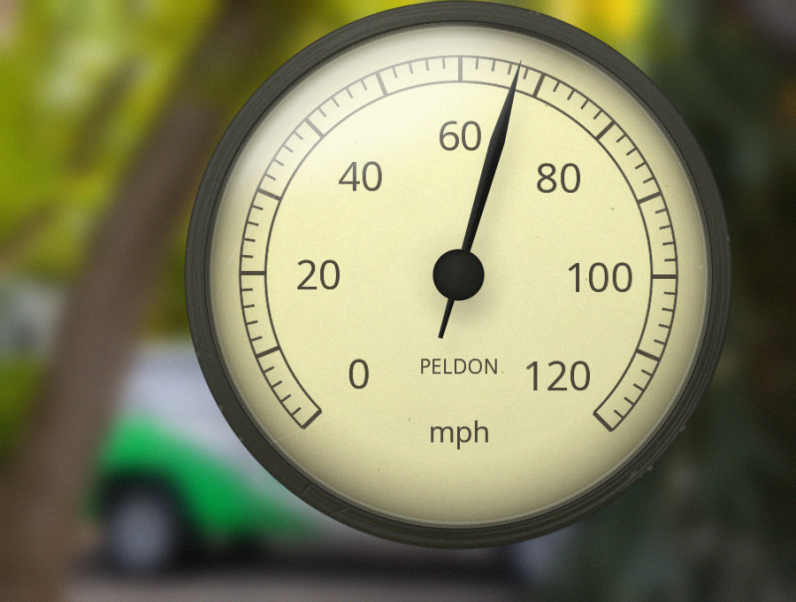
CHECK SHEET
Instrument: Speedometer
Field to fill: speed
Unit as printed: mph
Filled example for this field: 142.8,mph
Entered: 67,mph
